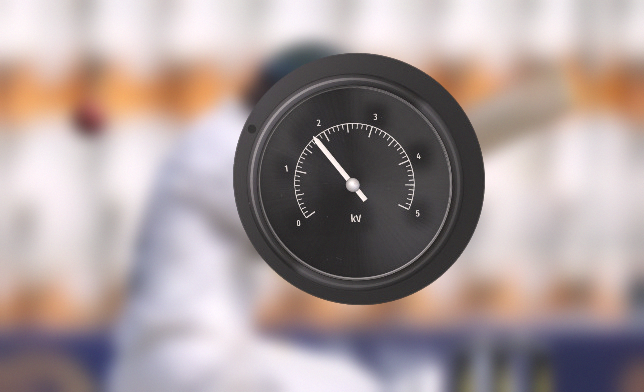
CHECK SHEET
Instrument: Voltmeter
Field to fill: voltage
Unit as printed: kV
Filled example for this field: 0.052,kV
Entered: 1.8,kV
